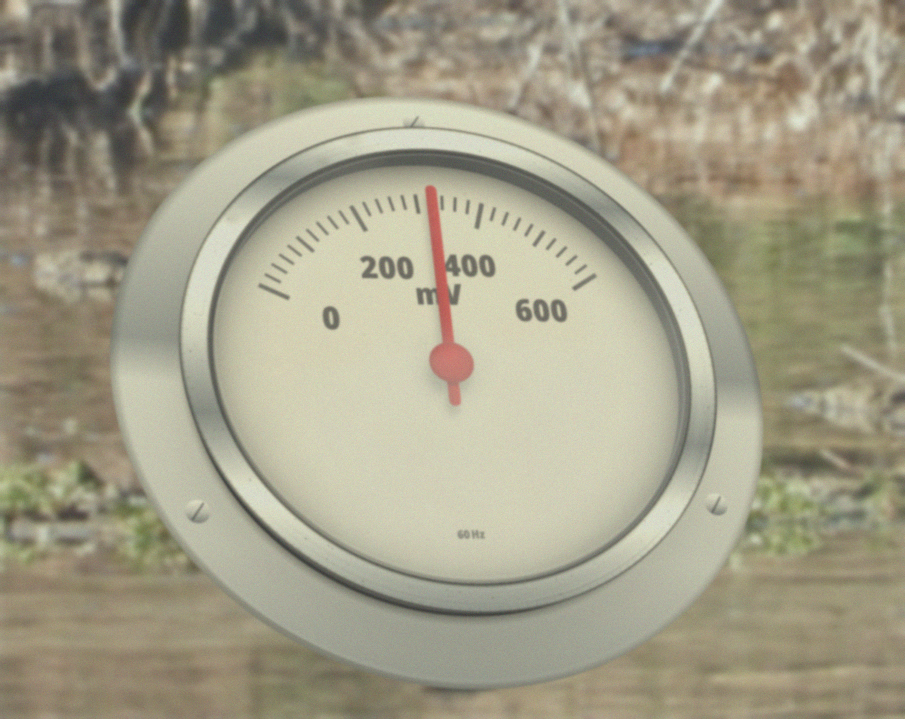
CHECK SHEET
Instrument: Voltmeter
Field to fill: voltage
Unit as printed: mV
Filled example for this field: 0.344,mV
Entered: 320,mV
